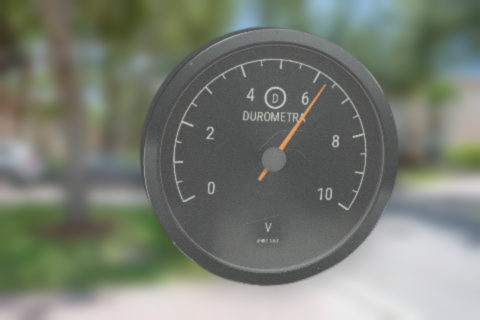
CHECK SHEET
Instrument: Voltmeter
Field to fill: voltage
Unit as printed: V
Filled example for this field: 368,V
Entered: 6.25,V
